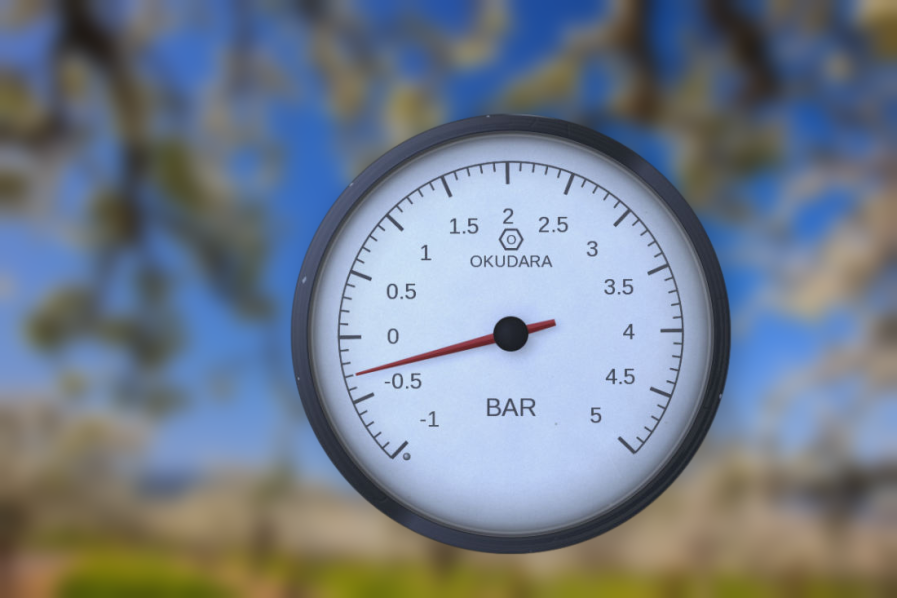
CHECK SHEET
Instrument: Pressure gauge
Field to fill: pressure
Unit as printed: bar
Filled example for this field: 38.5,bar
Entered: -0.3,bar
